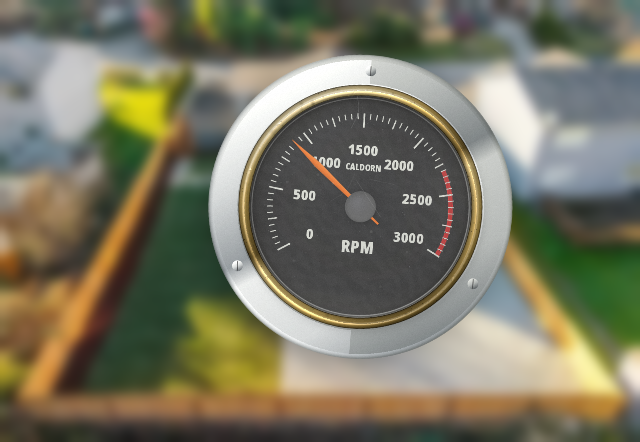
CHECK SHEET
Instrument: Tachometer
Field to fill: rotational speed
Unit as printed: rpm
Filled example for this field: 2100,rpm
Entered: 900,rpm
